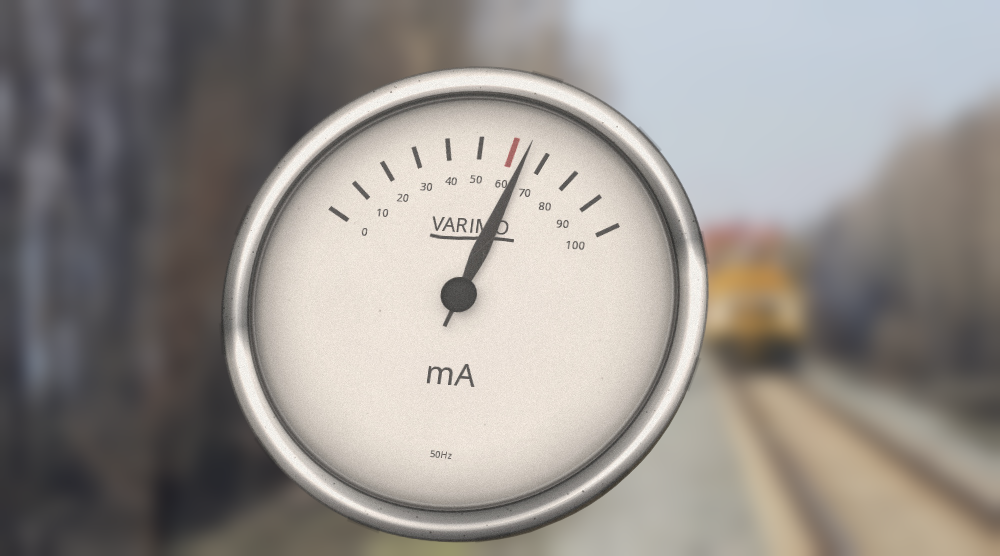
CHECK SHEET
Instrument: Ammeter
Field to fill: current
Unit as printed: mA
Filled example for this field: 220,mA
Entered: 65,mA
